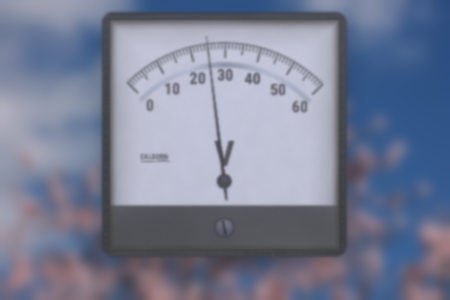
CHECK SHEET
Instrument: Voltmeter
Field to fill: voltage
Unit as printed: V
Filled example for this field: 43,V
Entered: 25,V
